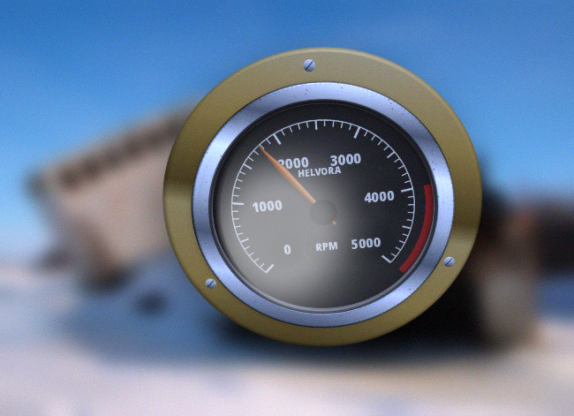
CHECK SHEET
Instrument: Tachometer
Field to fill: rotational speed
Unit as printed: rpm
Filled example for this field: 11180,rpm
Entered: 1800,rpm
